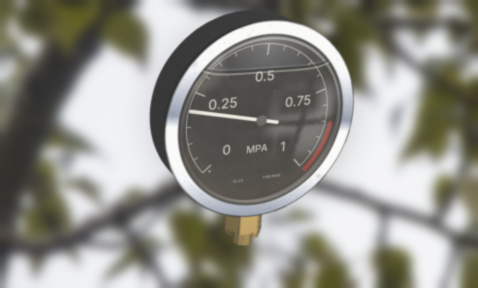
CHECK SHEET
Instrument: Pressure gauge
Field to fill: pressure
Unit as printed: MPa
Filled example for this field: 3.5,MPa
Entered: 0.2,MPa
